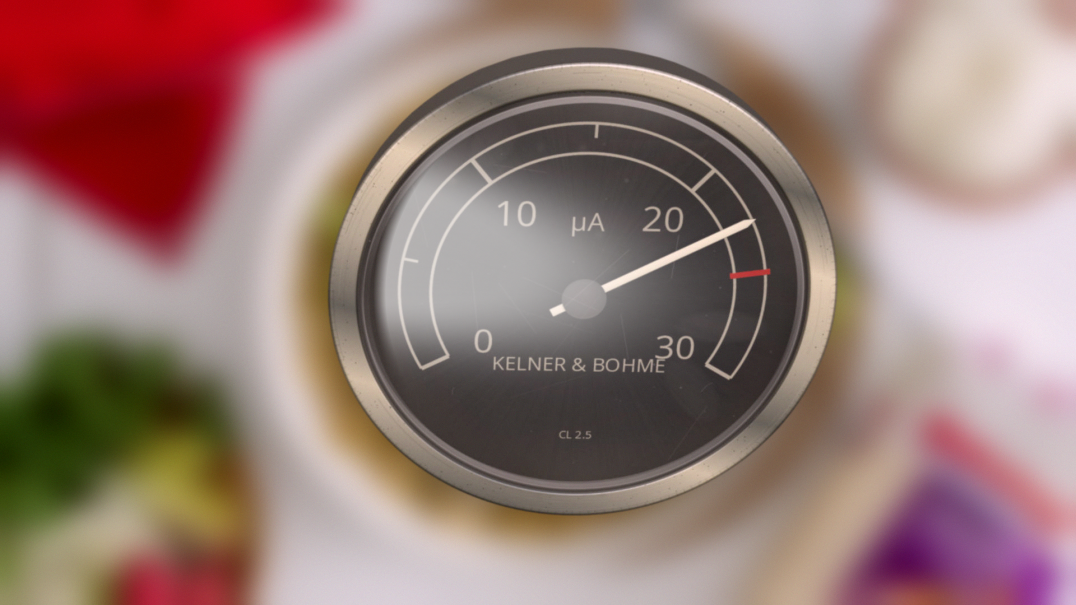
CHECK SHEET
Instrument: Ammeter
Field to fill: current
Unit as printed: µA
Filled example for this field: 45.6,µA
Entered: 22.5,µA
